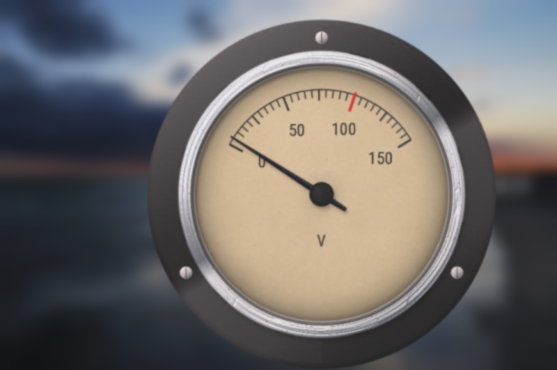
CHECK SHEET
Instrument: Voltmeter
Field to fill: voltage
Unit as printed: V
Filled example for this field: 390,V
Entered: 5,V
